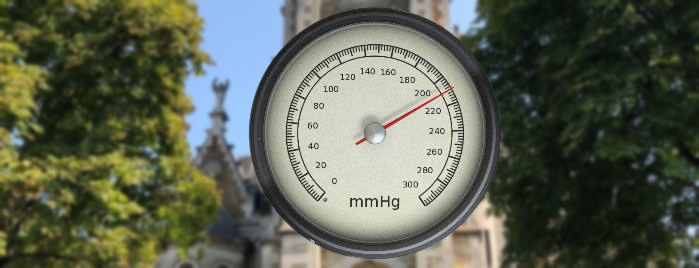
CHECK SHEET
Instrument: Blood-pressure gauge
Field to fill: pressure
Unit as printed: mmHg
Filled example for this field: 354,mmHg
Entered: 210,mmHg
